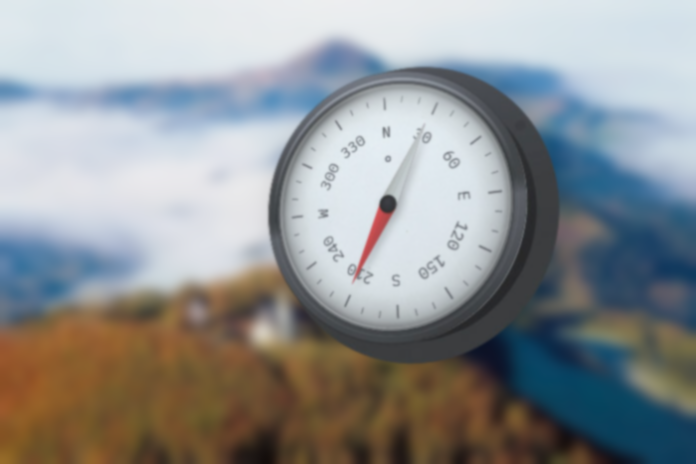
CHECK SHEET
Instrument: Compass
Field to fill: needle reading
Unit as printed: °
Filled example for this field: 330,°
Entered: 210,°
